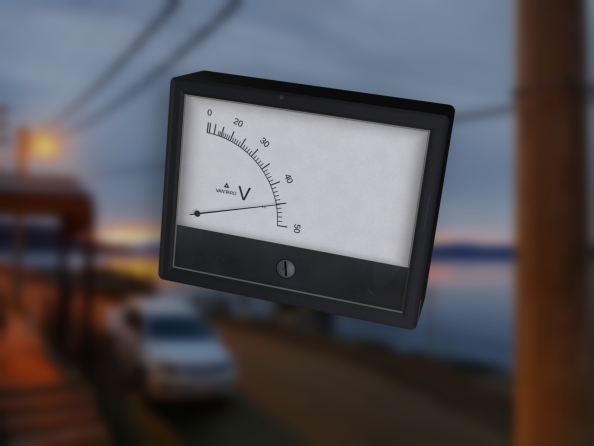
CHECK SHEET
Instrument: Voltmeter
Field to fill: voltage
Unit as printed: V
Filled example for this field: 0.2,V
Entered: 45,V
